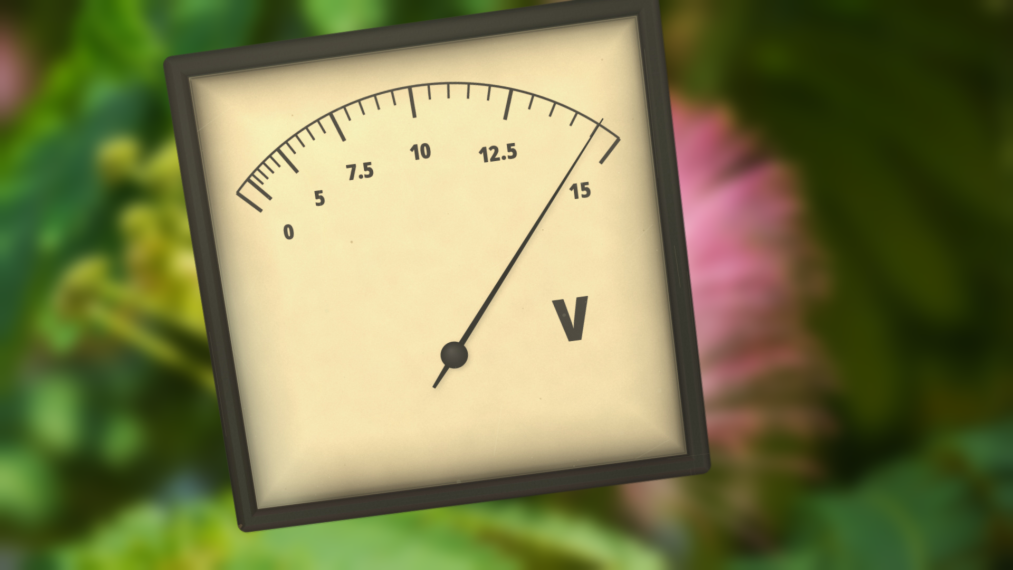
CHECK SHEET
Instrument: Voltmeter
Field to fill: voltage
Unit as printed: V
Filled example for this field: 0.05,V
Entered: 14.5,V
